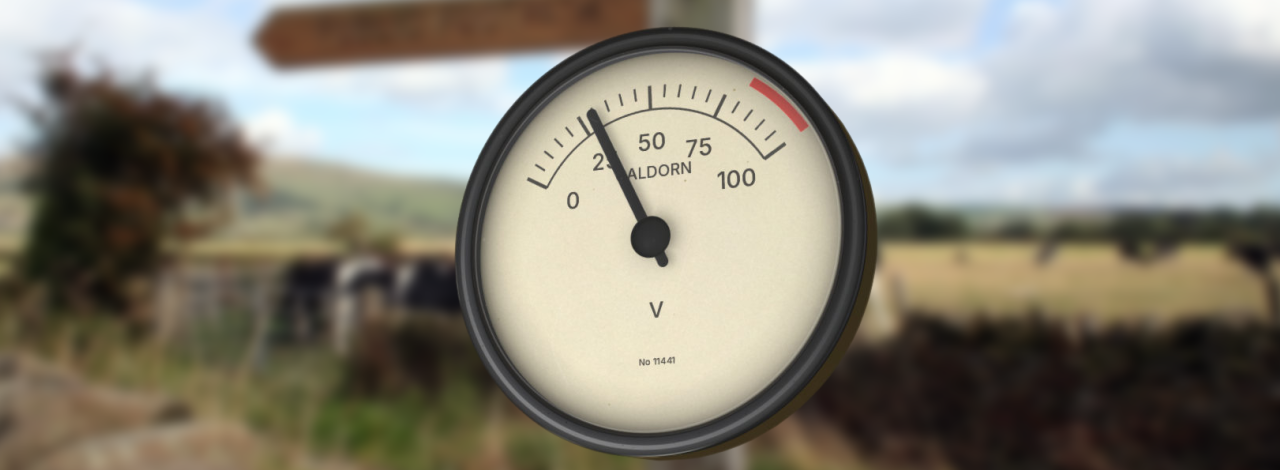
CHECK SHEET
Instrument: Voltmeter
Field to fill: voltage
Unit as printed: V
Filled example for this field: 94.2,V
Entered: 30,V
